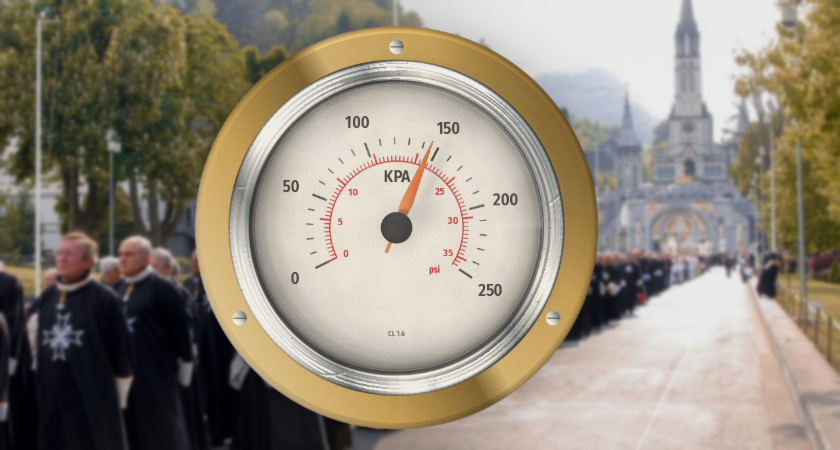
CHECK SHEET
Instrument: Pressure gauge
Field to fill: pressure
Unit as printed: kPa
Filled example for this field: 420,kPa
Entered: 145,kPa
